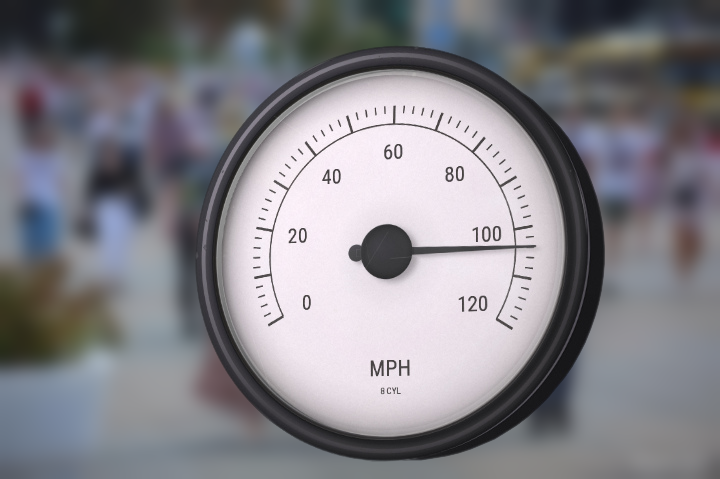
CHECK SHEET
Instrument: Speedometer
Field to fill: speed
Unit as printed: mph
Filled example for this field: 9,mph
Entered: 104,mph
